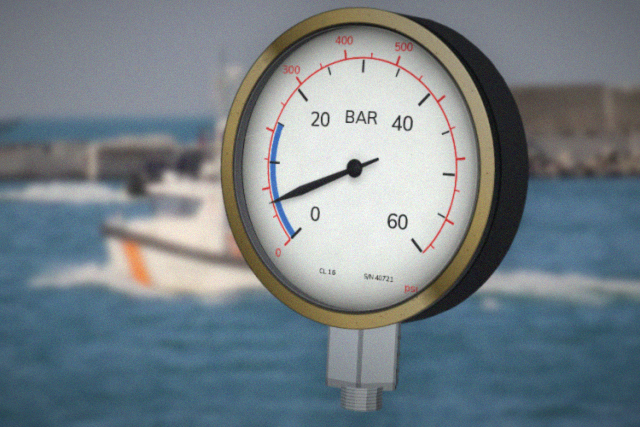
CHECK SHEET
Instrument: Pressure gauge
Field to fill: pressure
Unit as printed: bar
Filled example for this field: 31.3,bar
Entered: 5,bar
